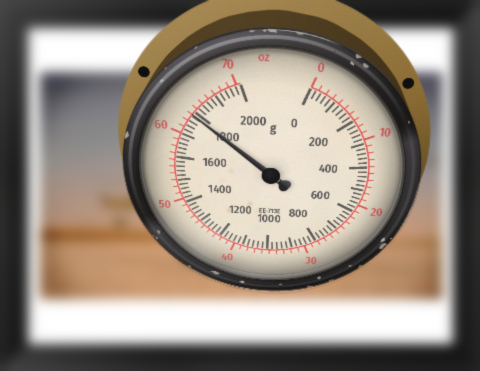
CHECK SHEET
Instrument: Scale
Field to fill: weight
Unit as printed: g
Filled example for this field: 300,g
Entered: 1800,g
